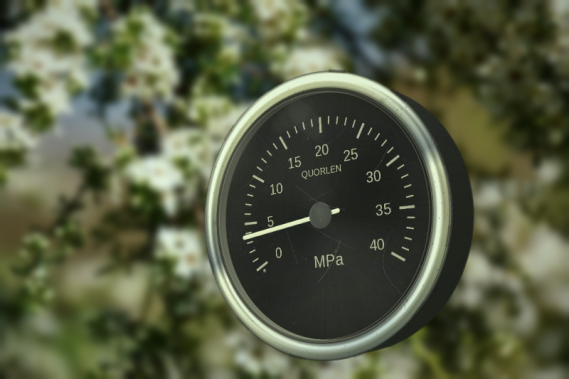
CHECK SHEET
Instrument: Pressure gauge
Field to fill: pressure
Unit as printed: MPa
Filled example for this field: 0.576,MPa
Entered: 3.5,MPa
